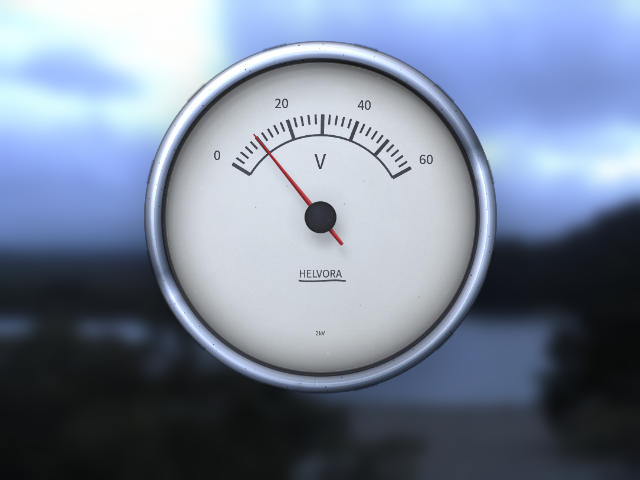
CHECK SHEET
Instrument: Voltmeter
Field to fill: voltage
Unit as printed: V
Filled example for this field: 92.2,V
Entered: 10,V
